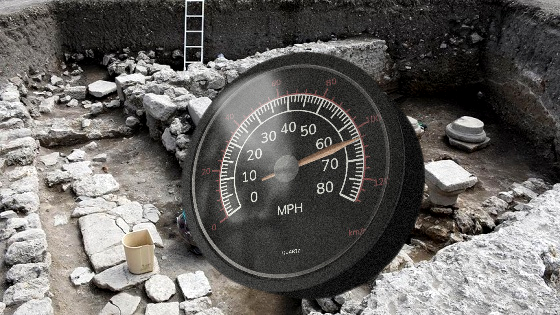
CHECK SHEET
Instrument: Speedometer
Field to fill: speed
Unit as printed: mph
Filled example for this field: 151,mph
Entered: 65,mph
